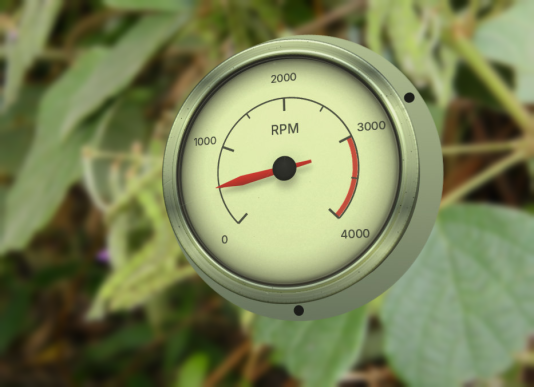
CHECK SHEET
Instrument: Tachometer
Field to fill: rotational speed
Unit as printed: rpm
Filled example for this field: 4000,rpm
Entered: 500,rpm
